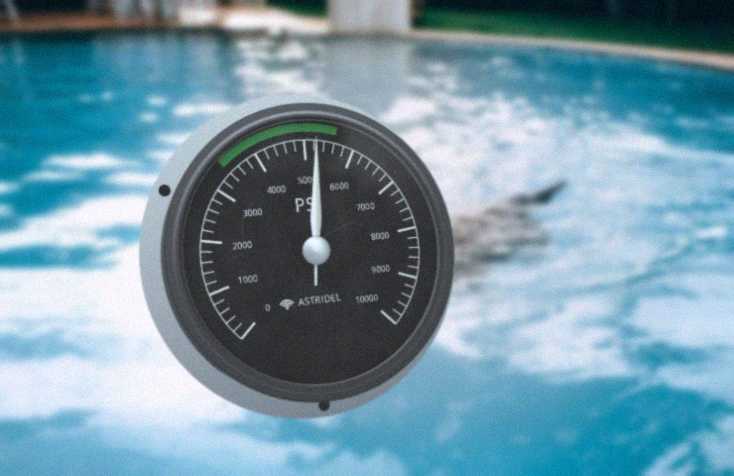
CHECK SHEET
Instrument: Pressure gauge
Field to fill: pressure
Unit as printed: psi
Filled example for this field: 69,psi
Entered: 5200,psi
